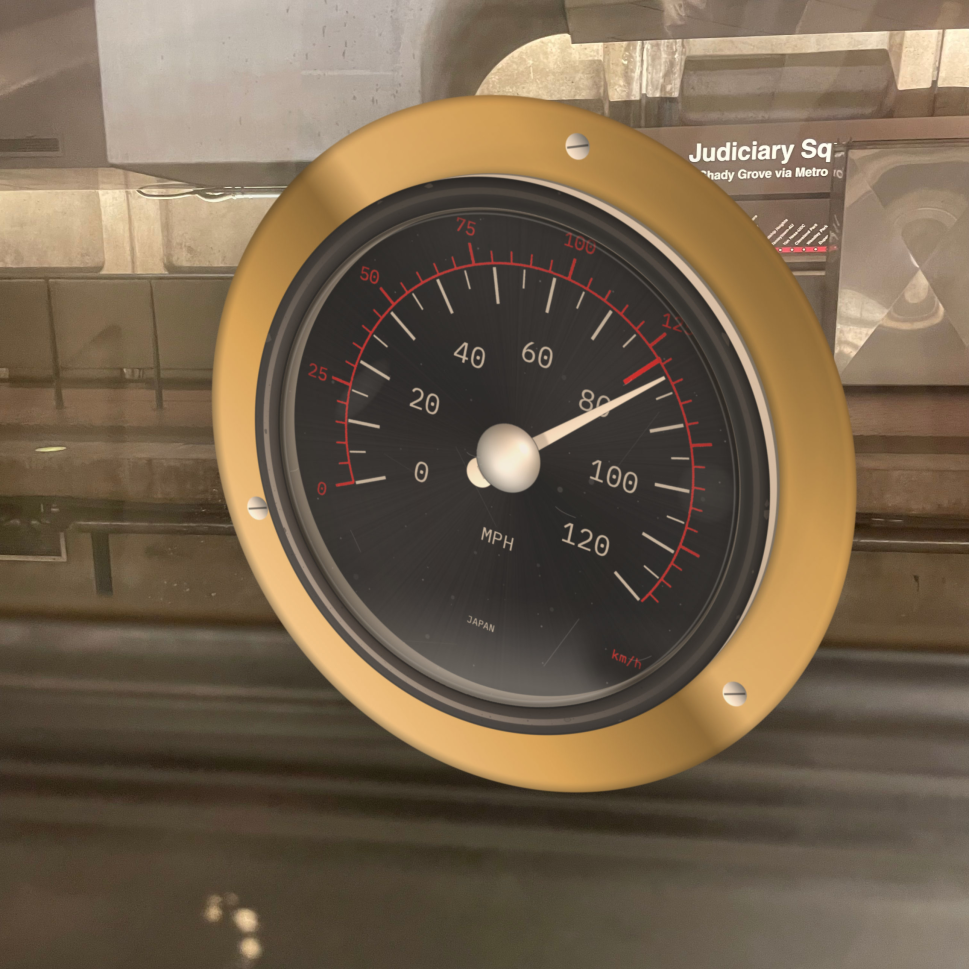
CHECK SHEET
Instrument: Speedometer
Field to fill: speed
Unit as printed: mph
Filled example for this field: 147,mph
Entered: 82.5,mph
